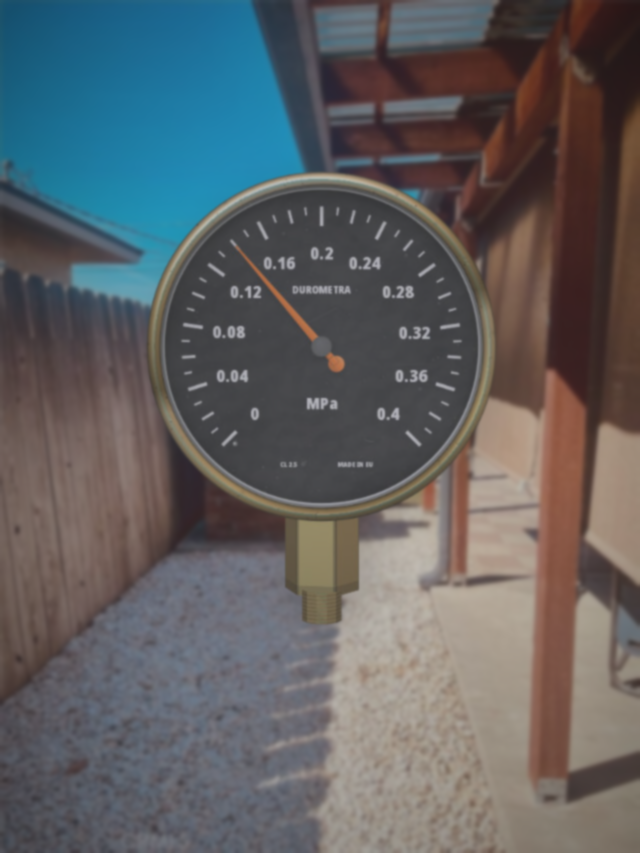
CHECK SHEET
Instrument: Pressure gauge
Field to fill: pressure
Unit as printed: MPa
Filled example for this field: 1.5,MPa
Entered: 0.14,MPa
